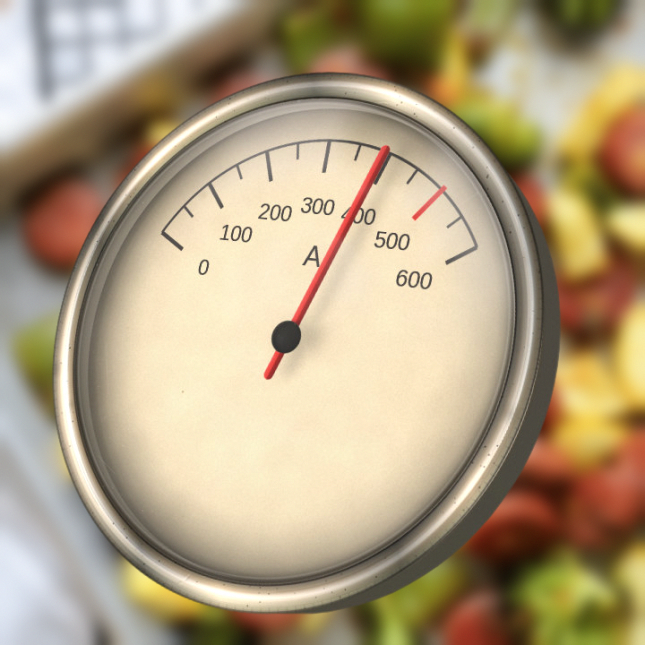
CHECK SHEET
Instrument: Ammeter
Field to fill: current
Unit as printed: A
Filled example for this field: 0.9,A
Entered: 400,A
